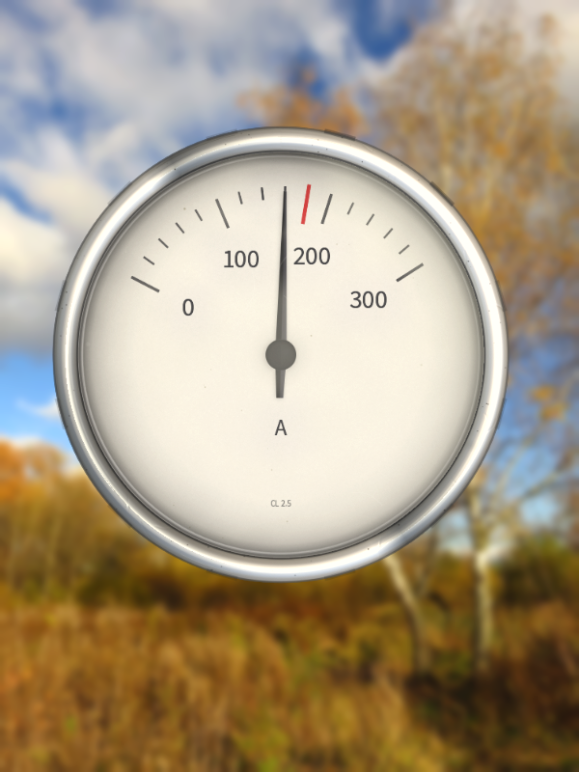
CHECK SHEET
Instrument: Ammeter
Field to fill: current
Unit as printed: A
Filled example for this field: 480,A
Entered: 160,A
